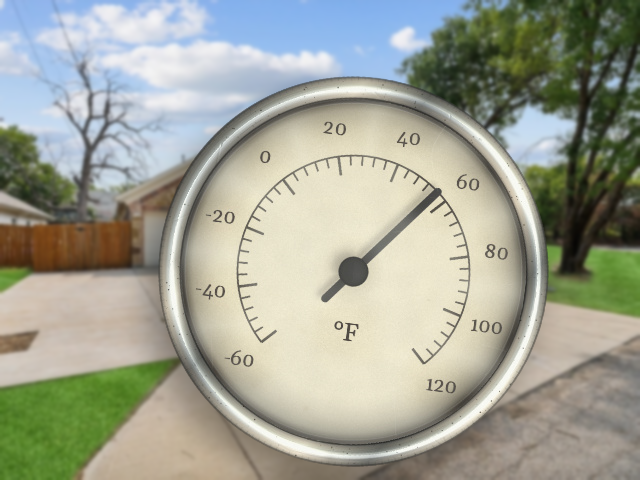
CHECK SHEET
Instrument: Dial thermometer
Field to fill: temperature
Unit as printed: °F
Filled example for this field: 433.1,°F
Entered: 56,°F
